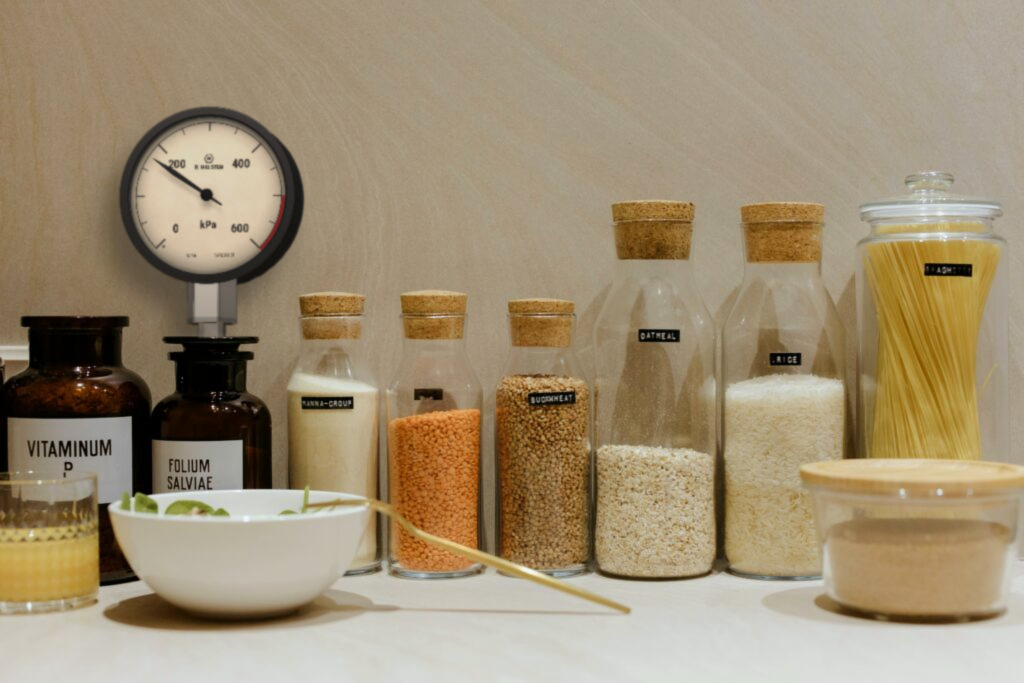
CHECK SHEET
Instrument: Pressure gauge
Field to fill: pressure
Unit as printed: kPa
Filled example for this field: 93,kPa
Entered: 175,kPa
